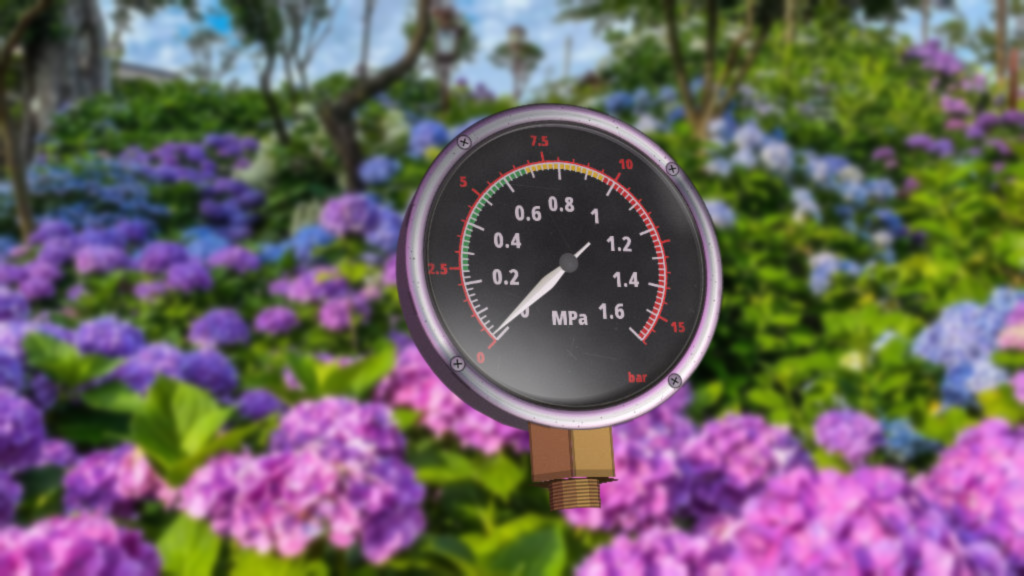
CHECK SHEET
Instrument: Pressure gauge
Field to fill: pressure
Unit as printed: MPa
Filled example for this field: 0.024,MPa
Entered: 0.02,MPa
